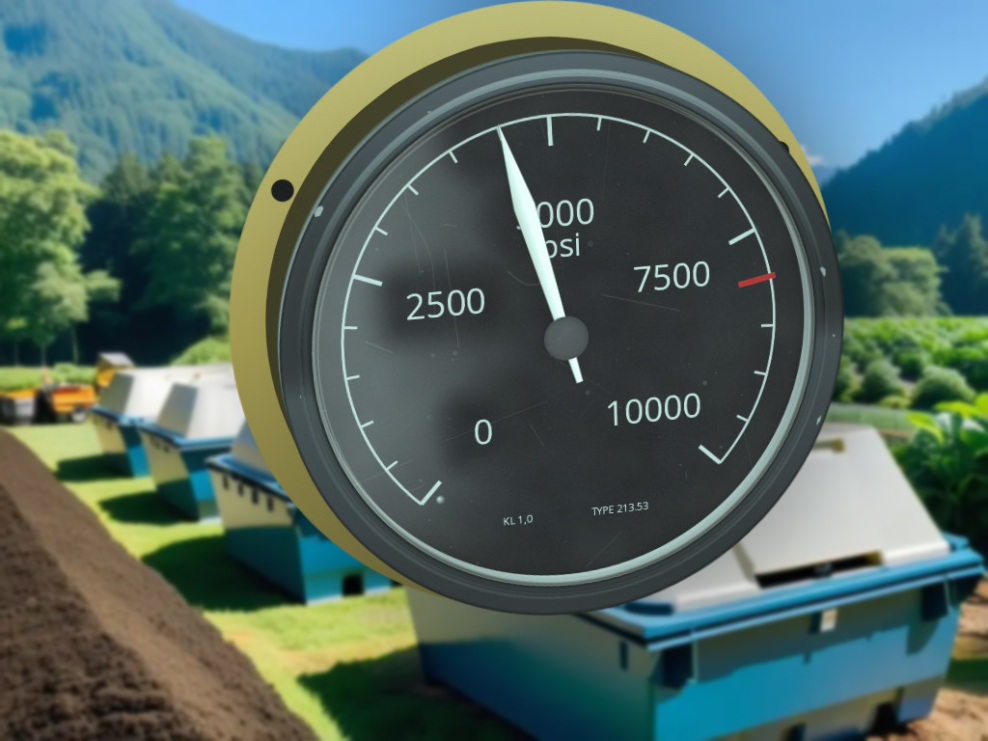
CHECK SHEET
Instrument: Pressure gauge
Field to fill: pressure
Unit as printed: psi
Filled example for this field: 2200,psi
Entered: 4500,psi
